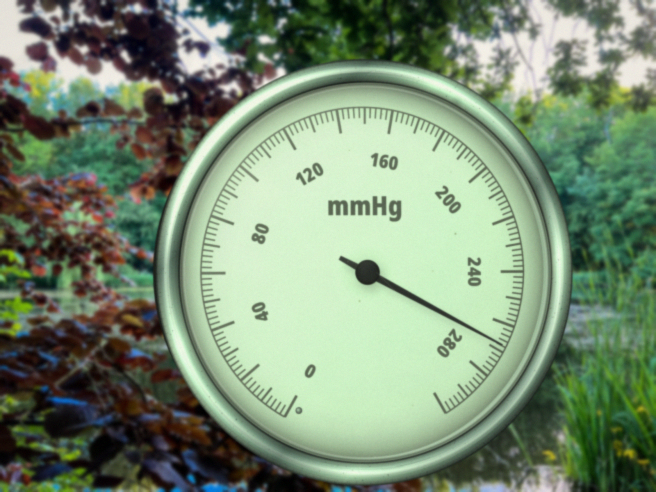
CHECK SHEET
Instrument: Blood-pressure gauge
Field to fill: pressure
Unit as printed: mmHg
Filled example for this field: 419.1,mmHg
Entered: 268,mmHg
